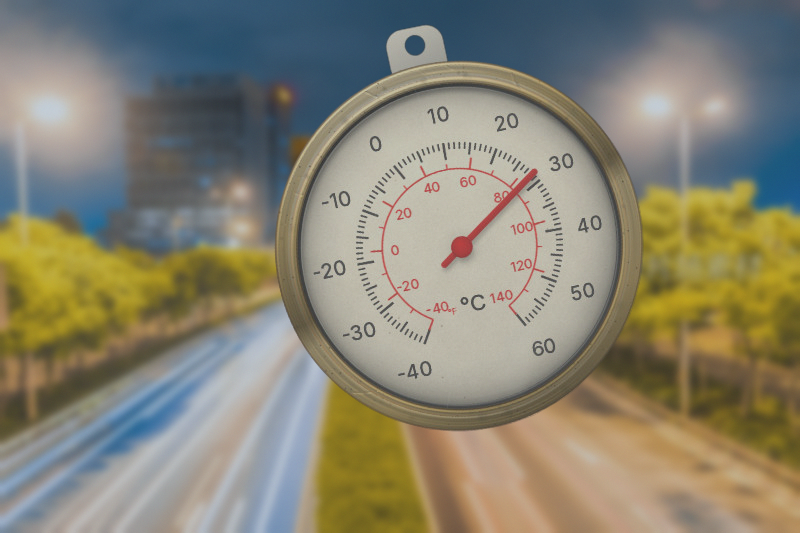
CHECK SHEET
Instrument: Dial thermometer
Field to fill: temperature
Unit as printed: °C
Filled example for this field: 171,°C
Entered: 28,°C
